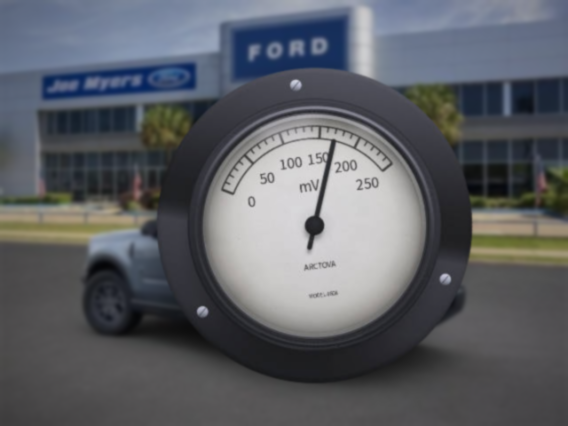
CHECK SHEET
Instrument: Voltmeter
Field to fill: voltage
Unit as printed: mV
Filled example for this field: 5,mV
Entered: 170,mV
